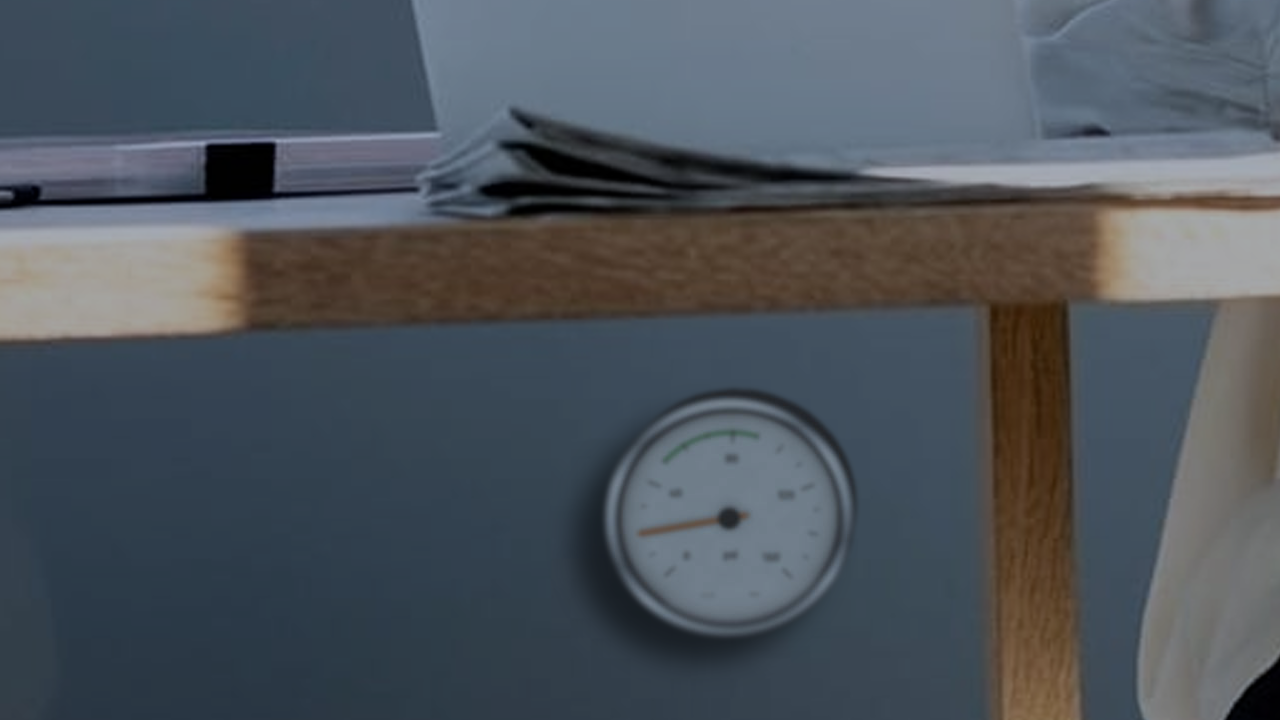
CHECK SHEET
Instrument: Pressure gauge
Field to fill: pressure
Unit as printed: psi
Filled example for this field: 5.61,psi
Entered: 20,psi
